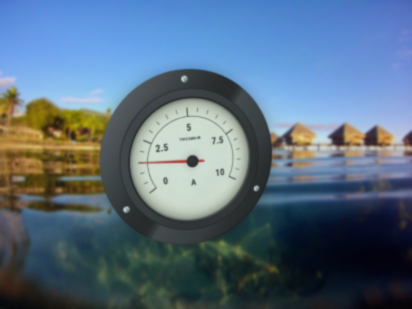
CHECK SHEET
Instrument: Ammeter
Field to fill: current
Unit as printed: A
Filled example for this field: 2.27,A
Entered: 1.5,A
